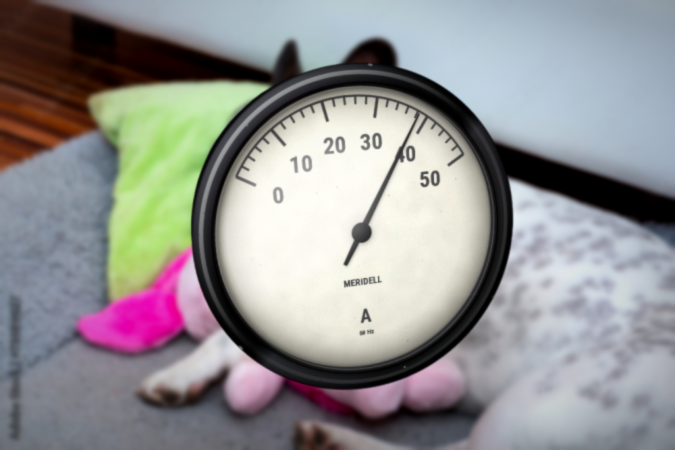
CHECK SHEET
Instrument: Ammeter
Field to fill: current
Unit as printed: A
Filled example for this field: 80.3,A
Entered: 38,A
